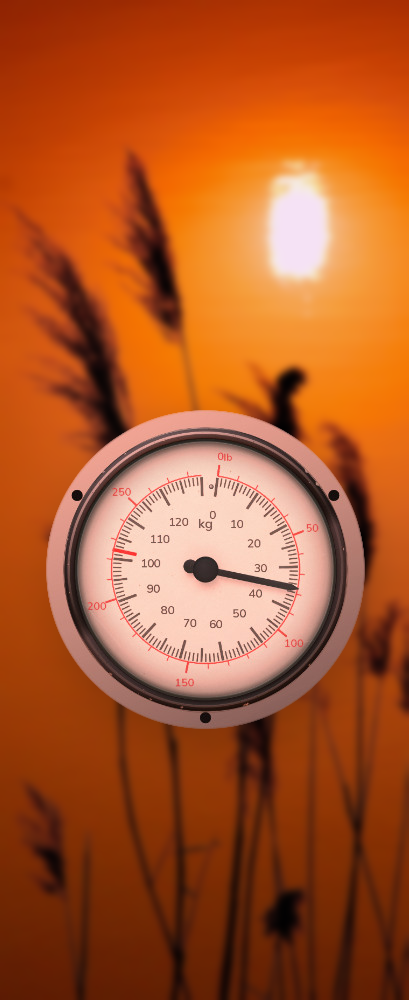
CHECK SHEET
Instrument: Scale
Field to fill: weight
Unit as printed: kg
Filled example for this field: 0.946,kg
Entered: 35,kg
